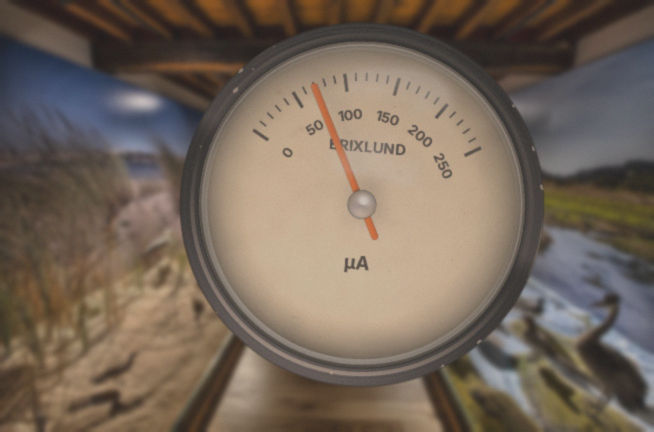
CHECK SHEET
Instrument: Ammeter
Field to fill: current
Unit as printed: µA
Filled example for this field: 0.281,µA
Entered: 70,µA
